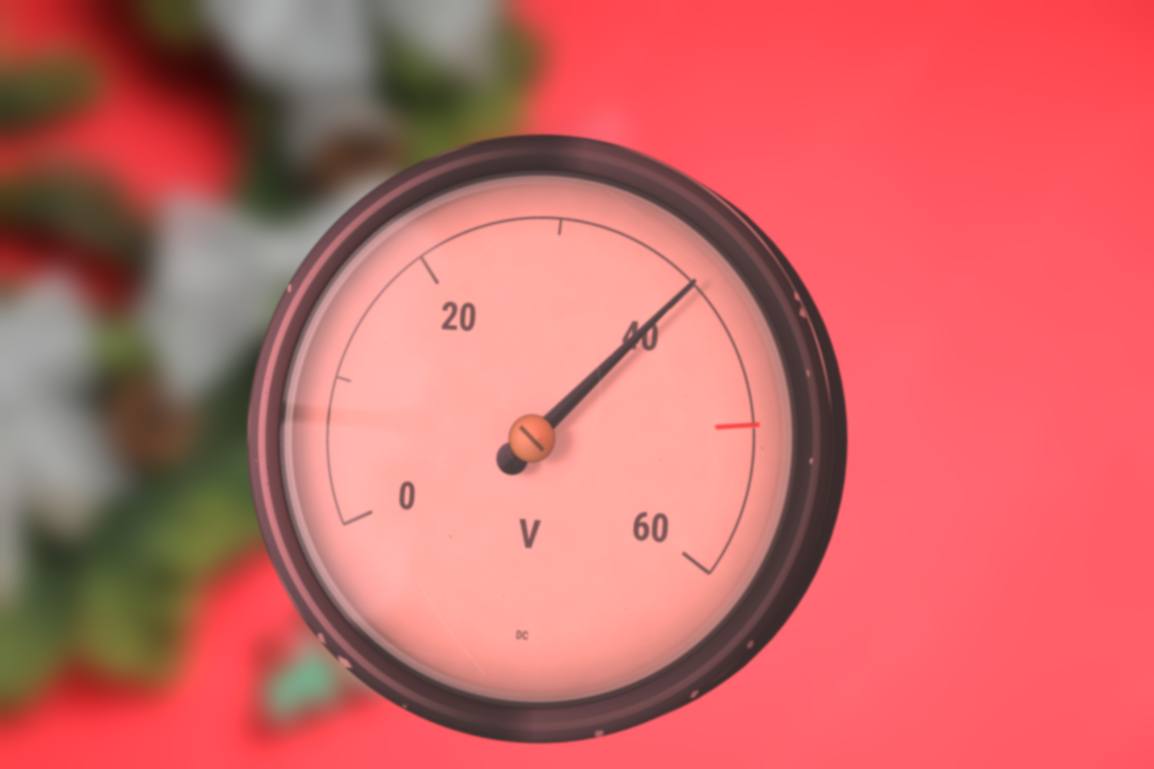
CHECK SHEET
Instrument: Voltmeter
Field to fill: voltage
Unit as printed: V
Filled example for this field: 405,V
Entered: 40,V
